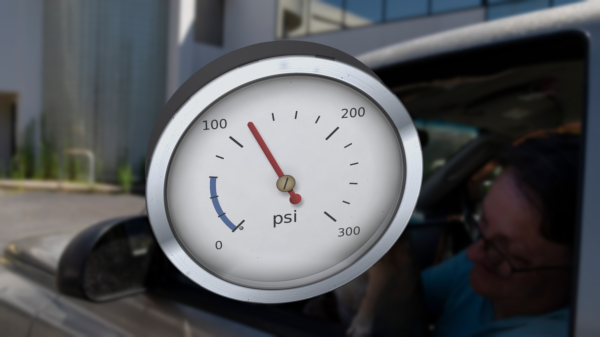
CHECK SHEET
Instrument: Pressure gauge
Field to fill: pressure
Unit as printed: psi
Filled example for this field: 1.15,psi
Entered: 120,psi
